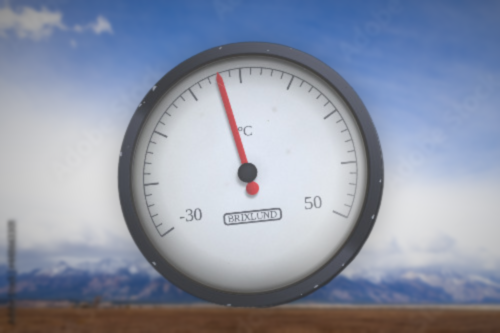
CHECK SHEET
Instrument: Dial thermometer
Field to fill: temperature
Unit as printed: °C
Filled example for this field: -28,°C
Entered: 6,°C
